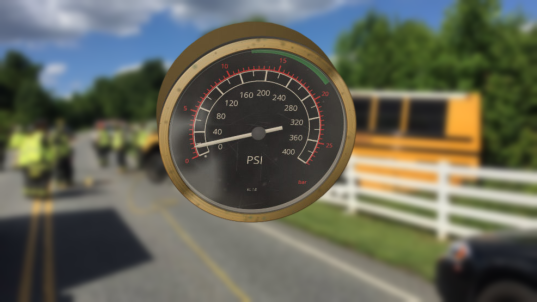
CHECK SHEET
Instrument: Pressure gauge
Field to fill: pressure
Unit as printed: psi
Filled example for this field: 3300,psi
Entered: 20,psi
